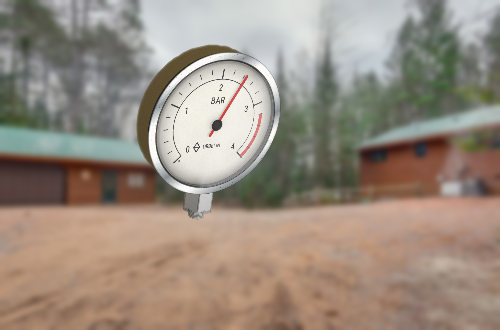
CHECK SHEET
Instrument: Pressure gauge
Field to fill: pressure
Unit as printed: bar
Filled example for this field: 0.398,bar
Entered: 2.4,bar
